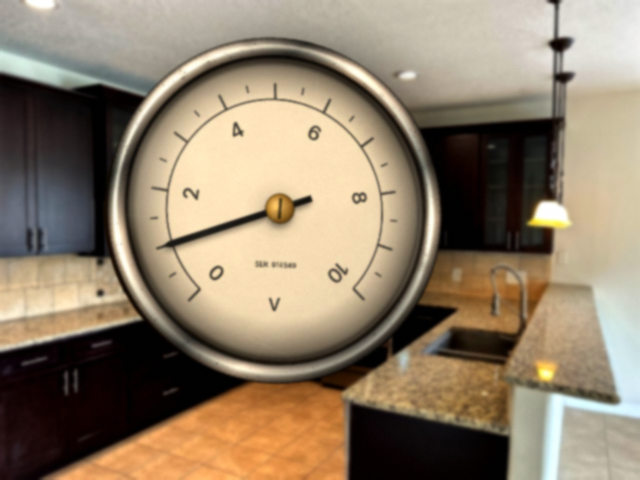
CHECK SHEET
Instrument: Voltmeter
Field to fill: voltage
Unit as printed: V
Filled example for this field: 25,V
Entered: 1,V
